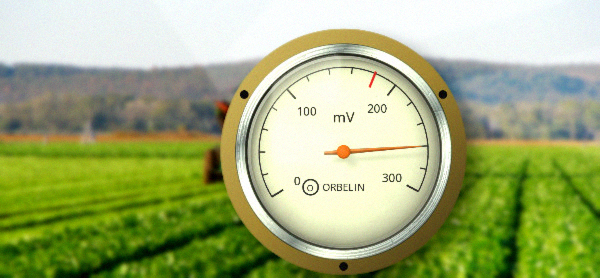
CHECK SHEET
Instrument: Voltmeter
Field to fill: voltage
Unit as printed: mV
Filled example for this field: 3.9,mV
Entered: 260,mV
